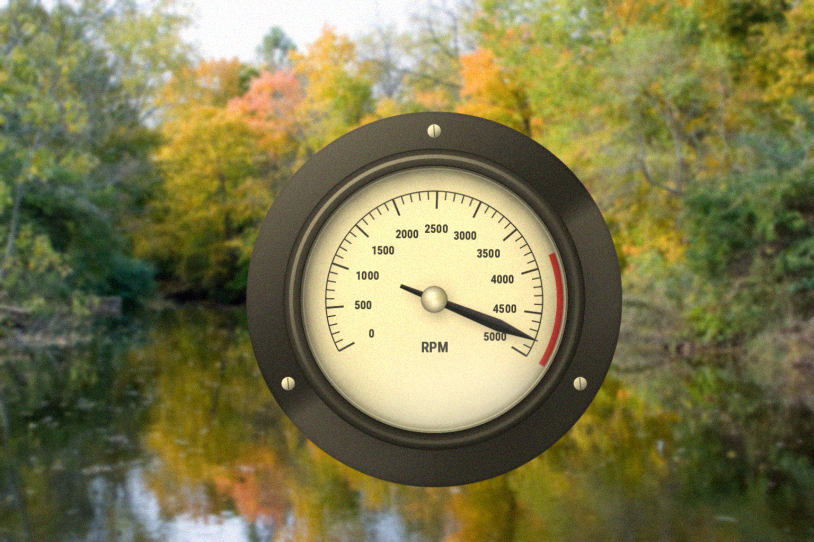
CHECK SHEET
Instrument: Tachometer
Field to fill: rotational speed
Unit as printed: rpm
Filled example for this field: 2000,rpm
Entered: 4800,rpm
